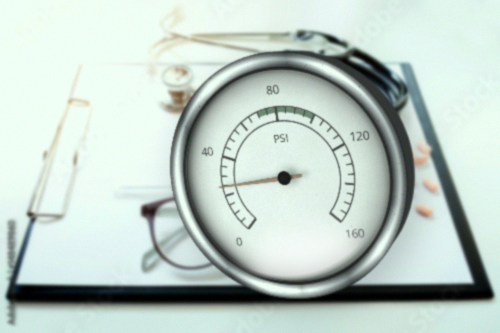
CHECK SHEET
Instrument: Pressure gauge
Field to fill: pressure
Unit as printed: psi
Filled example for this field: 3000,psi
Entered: 25,psi
